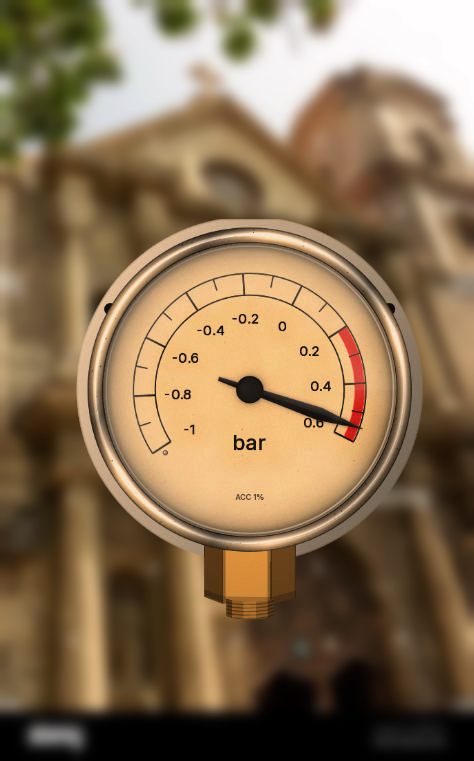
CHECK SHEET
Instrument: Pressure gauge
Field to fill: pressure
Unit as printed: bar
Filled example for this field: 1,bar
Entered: 0.55,bar
